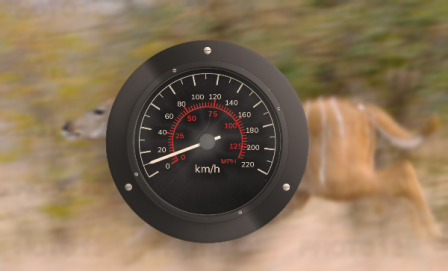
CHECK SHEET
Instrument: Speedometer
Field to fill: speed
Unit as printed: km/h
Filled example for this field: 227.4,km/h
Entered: 10,km/h
